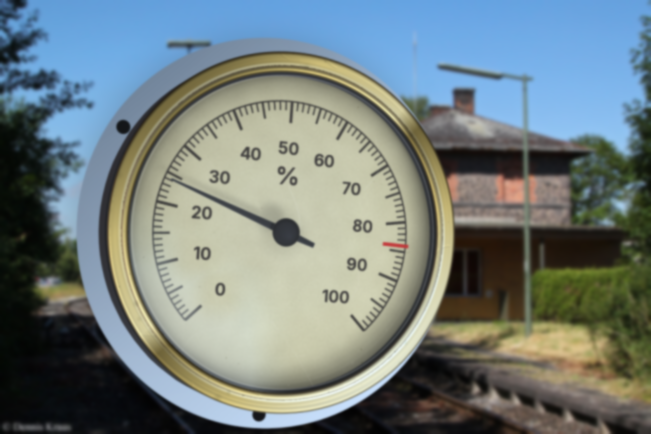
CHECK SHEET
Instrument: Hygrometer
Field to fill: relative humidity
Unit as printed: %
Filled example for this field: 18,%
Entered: 24,%
